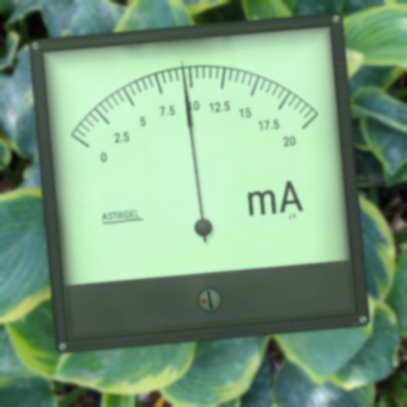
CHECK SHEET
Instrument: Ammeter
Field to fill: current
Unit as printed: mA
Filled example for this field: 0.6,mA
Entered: 9.5,mA
